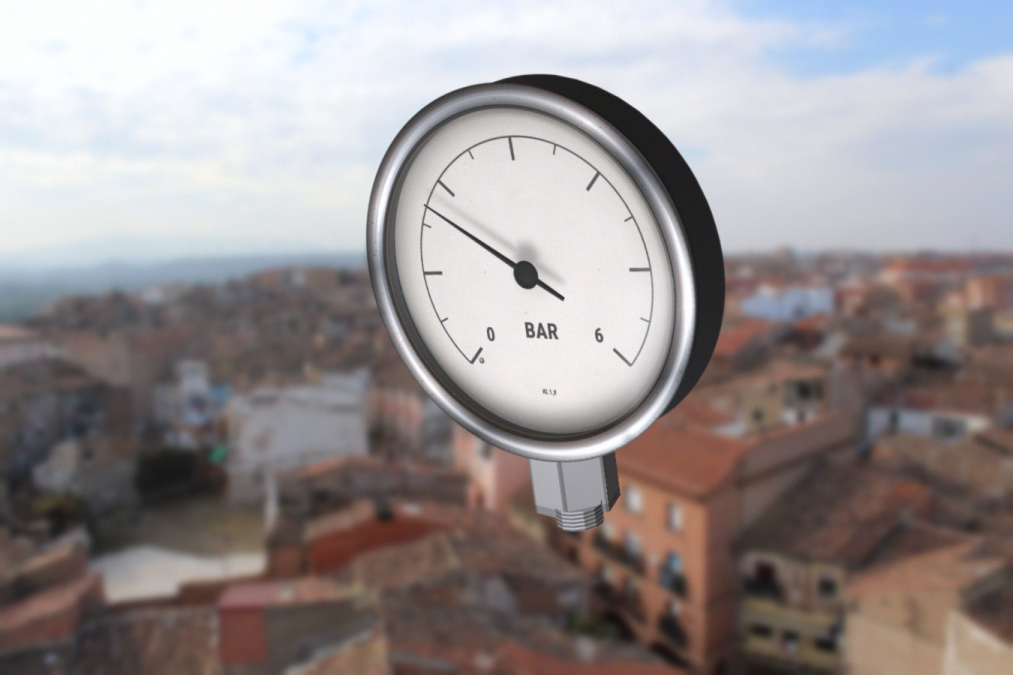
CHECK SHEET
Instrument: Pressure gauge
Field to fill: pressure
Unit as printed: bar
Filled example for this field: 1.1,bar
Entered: 1.75,bar
